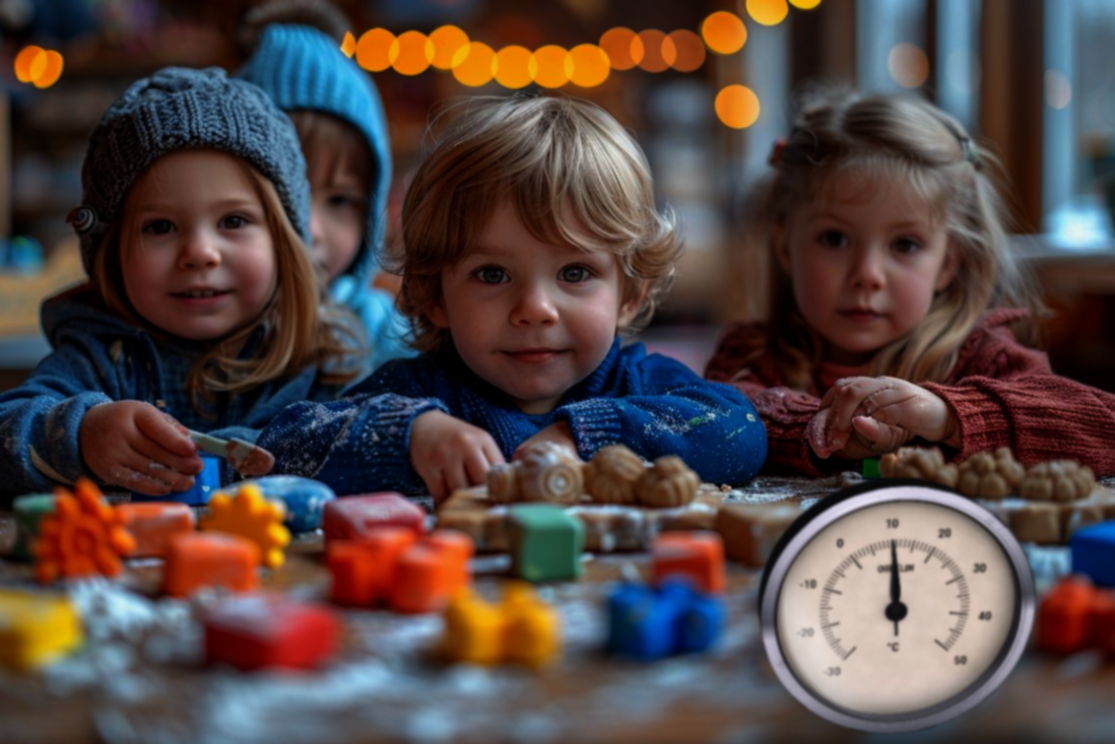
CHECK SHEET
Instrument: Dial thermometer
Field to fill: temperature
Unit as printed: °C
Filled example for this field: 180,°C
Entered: 10,°C
